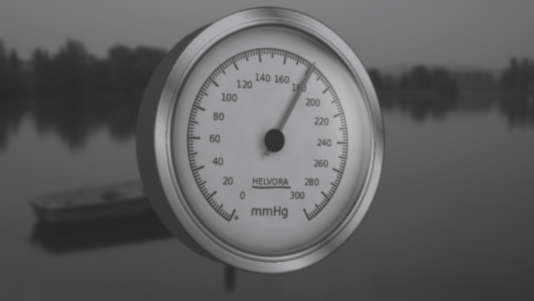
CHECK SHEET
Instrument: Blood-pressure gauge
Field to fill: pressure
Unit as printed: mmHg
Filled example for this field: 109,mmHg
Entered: 180,mmHg
